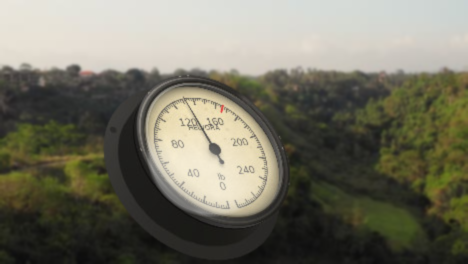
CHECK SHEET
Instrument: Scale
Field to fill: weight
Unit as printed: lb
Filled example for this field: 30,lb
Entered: 130,lb
